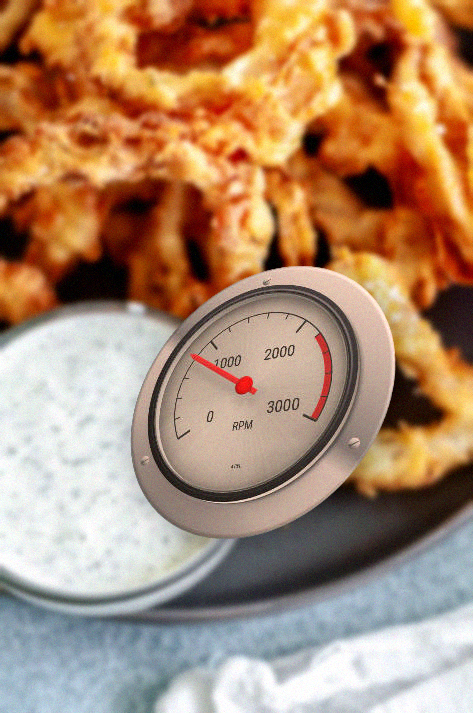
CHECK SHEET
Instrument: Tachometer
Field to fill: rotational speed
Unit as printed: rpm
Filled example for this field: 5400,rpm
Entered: 800,rpm
